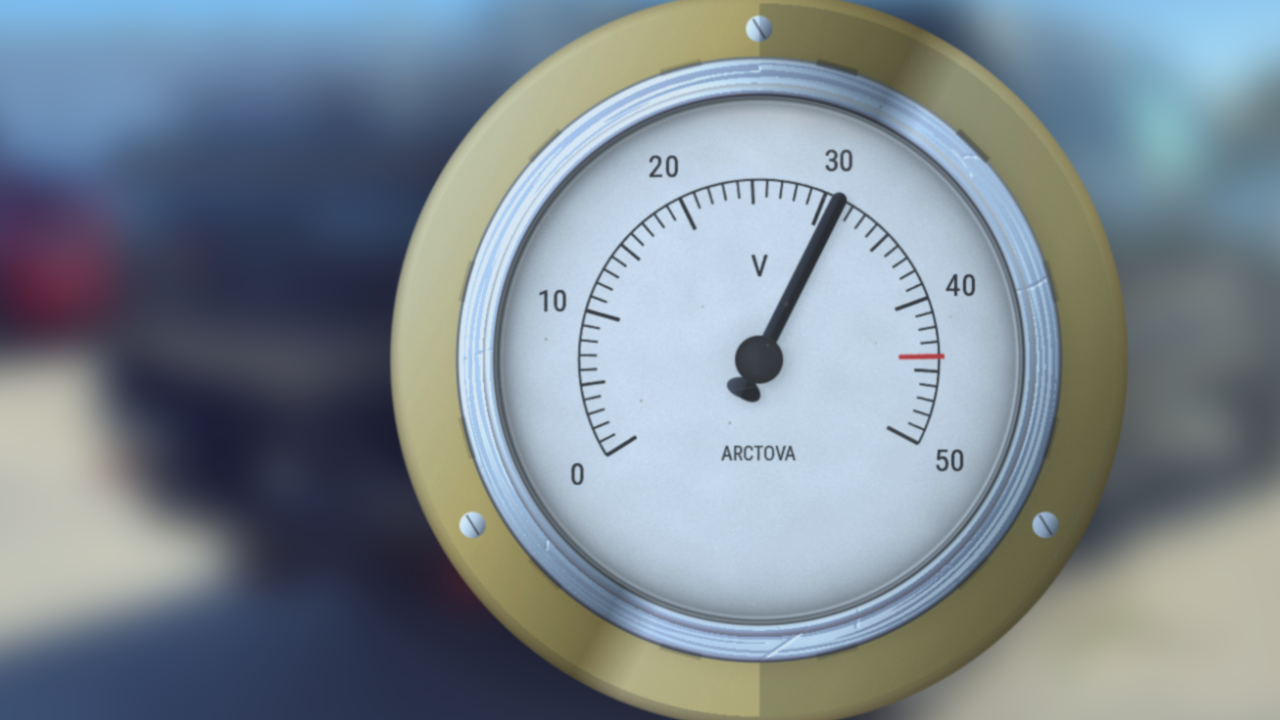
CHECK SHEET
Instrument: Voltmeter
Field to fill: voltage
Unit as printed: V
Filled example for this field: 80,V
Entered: 31,V
